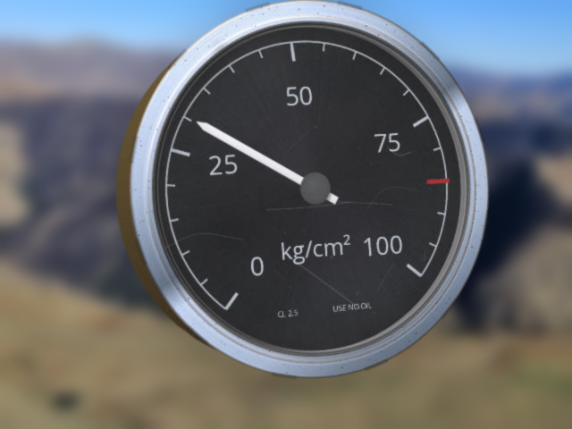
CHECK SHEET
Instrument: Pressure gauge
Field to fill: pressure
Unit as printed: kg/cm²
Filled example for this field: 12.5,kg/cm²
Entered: 30,kg/cm²
